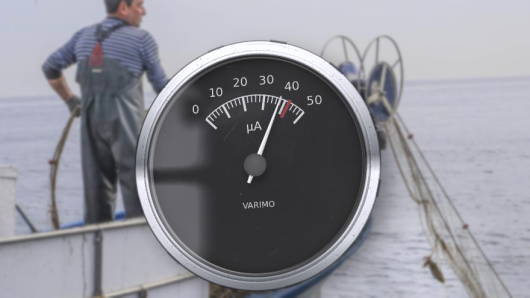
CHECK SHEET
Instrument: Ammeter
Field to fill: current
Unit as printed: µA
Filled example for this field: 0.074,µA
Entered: 38,µA
